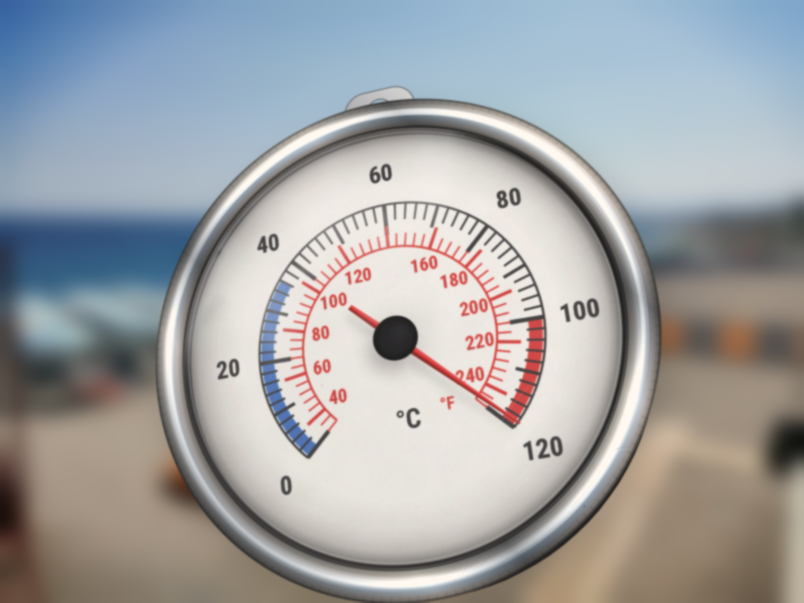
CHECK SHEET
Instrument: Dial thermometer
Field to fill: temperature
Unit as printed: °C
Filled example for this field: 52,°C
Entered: 119,°C
